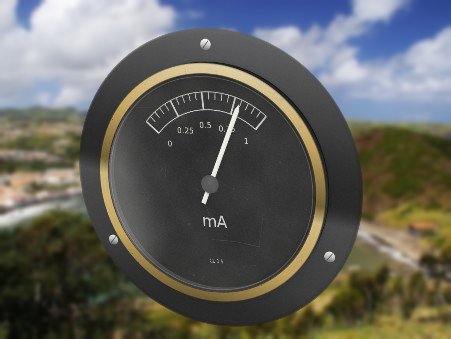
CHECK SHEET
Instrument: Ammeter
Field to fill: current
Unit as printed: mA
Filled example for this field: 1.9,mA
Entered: 0.8,mA
